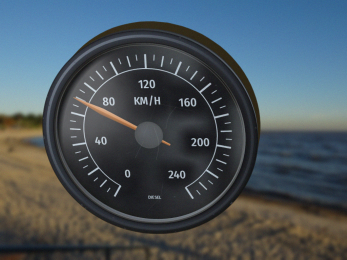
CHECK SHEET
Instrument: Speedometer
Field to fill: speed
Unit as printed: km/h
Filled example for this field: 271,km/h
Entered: 70,km/h
